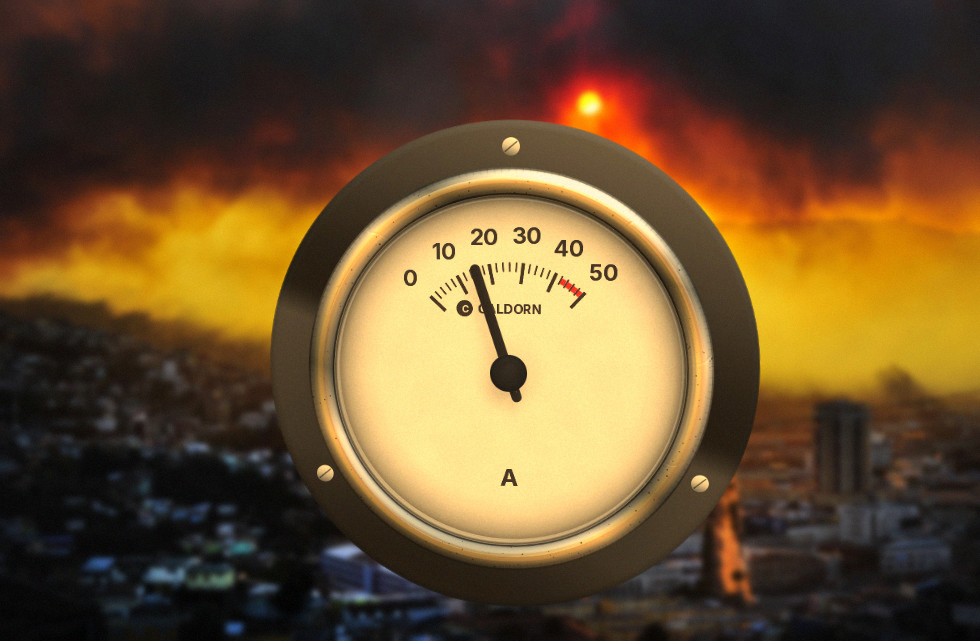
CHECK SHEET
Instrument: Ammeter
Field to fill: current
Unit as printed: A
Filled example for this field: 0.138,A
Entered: 16,A
